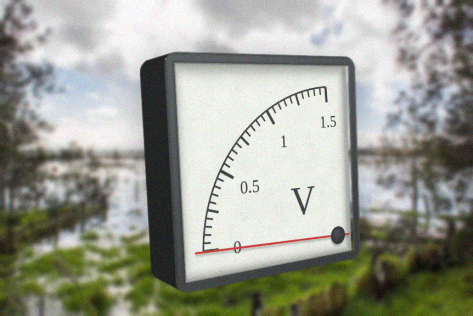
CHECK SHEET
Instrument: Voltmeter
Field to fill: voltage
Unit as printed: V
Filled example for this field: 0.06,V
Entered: 0,V
